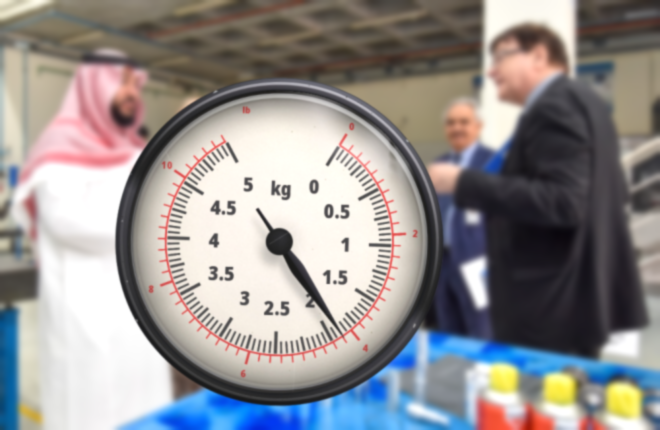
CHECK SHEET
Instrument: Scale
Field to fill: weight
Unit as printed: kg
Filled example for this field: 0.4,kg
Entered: 1.9,kg
